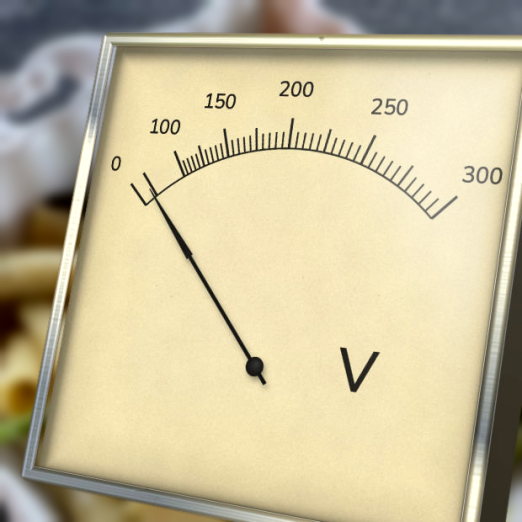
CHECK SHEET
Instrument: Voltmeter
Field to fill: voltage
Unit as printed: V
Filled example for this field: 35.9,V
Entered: 50,V
